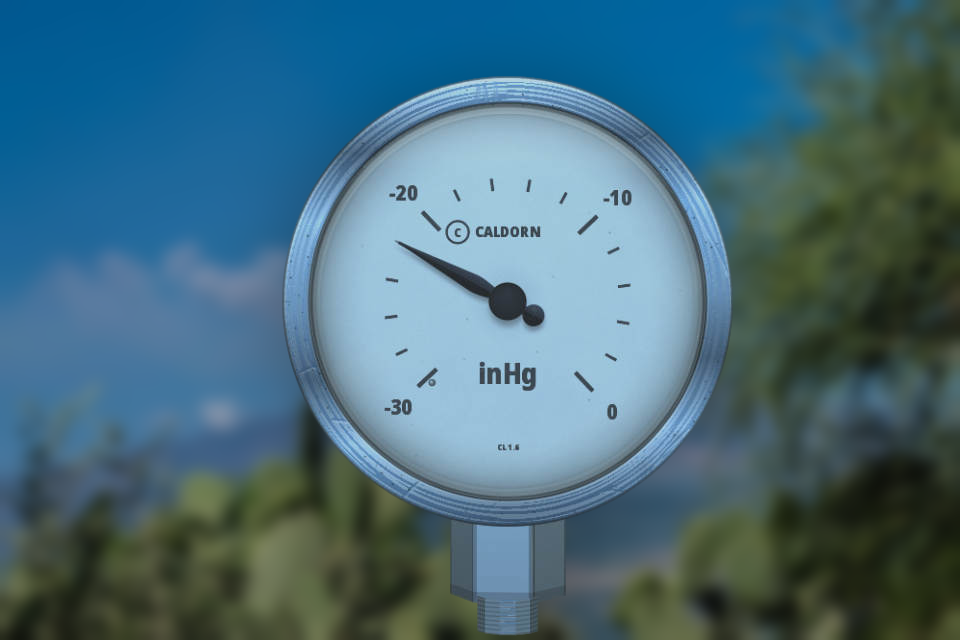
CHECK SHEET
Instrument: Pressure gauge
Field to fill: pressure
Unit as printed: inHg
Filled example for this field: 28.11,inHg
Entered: -22,inHg
